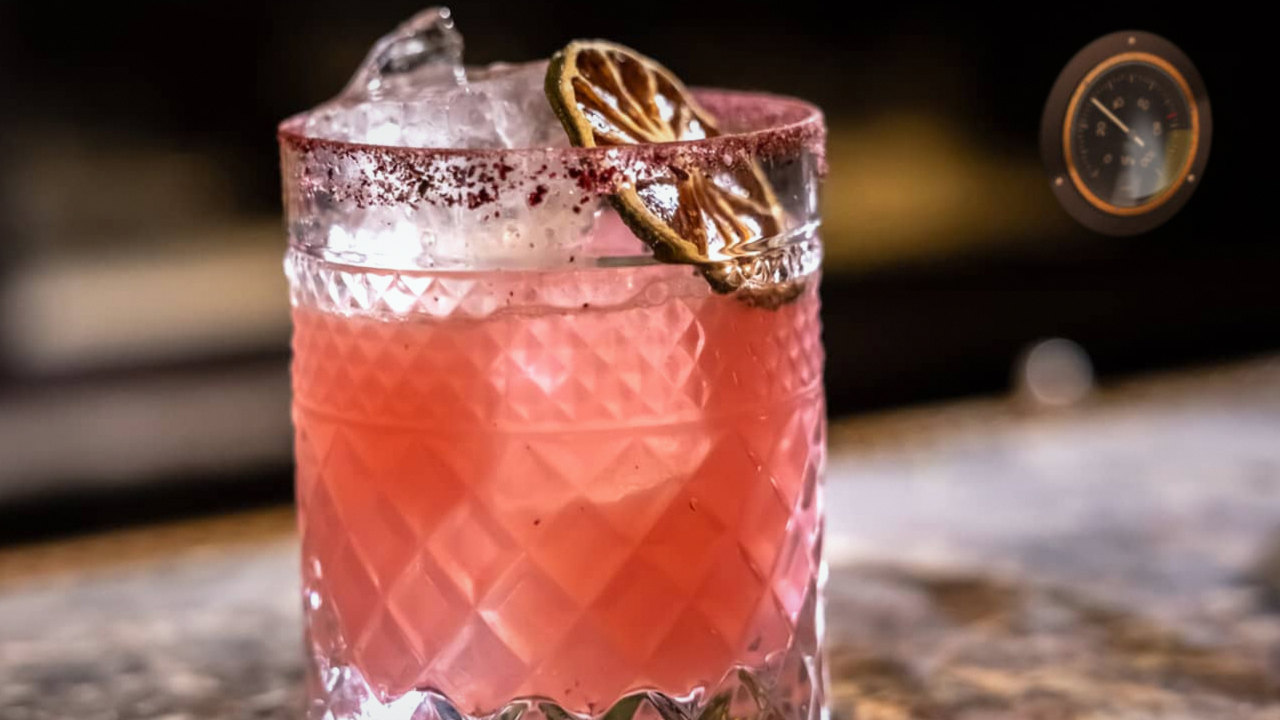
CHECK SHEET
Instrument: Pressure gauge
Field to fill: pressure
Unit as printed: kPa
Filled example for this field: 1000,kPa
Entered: 30,kPa
